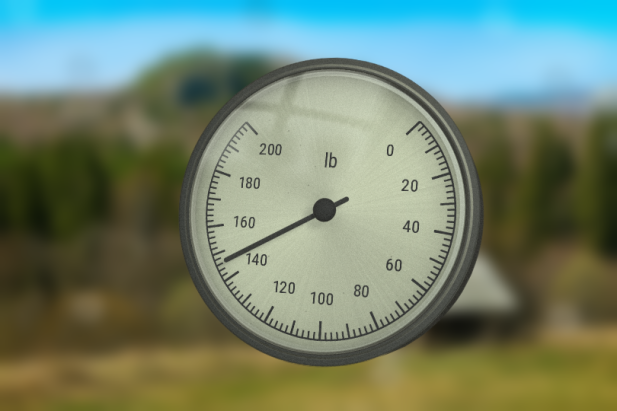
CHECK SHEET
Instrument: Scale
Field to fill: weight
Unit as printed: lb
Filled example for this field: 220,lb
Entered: 146,lb
